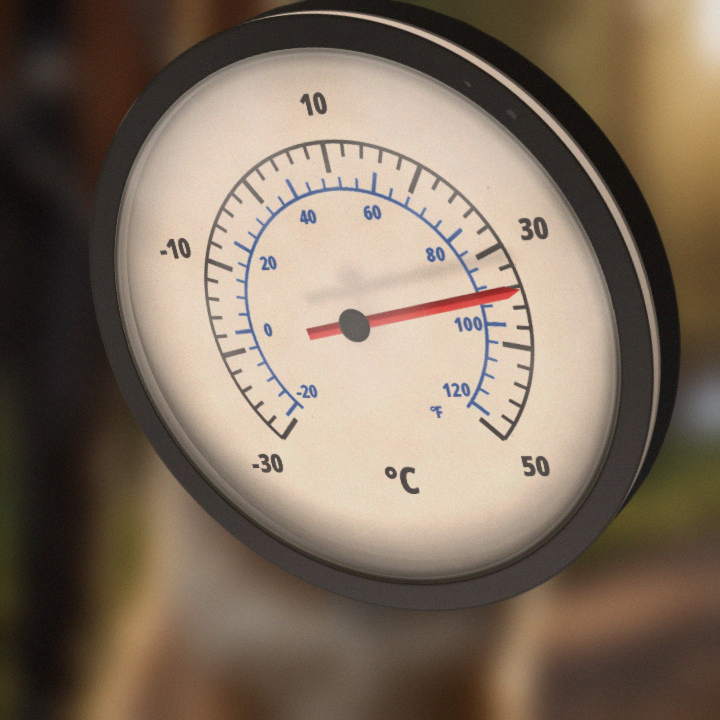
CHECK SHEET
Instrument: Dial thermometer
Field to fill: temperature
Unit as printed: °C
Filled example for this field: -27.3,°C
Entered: 34,°C
